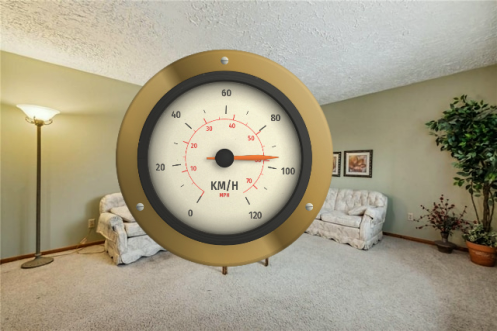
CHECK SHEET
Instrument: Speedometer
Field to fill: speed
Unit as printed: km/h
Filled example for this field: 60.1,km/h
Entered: 95,km/h
